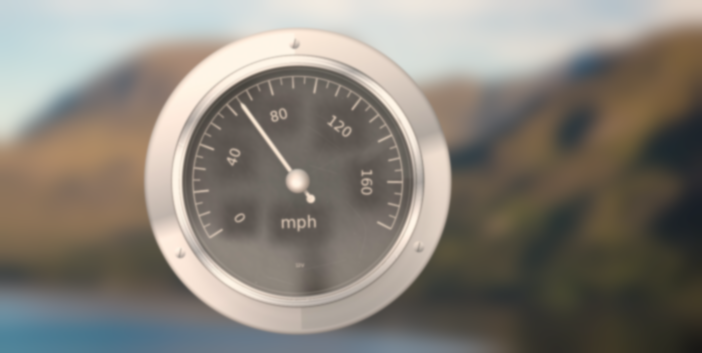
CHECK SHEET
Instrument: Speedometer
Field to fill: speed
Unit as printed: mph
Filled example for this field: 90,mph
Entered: 65,mph
